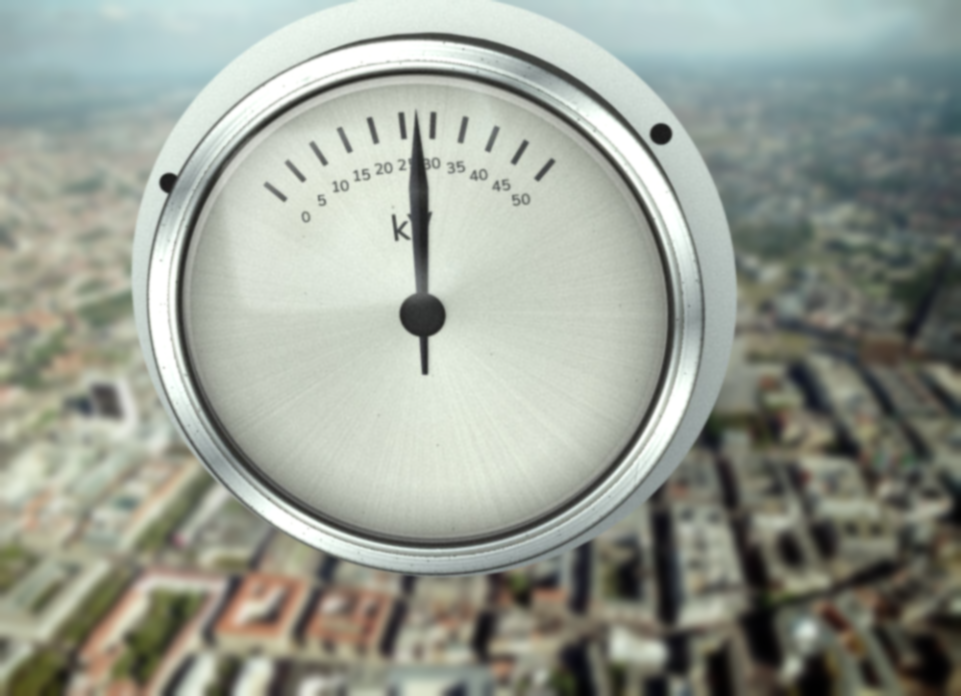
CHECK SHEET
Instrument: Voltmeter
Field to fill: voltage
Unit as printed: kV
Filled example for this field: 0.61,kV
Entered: 27.5,kV
